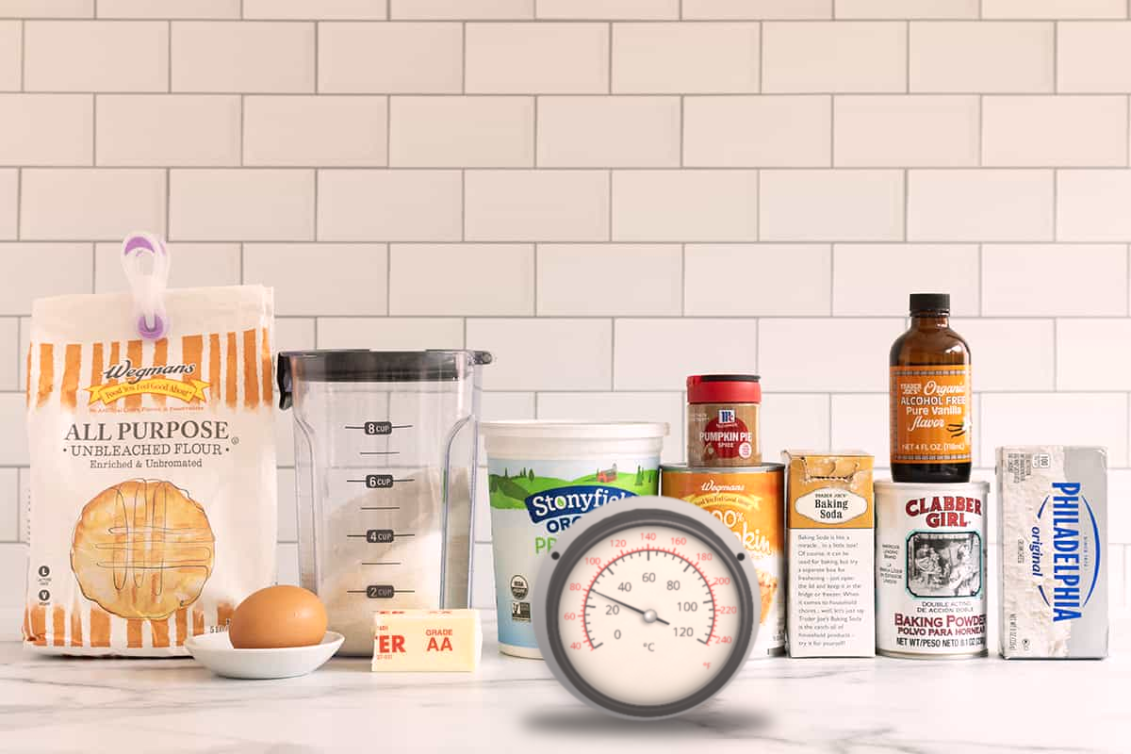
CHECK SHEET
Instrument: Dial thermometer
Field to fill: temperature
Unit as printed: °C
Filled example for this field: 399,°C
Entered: 28,°C
